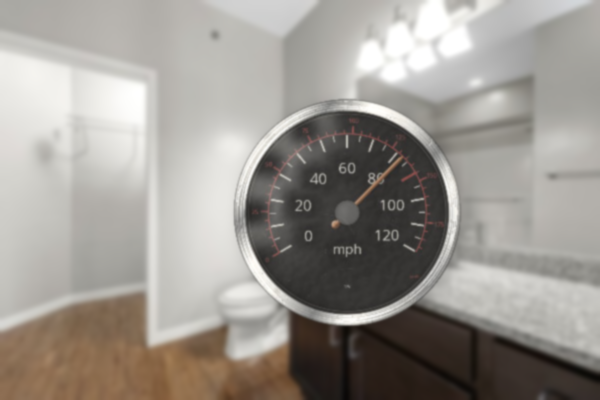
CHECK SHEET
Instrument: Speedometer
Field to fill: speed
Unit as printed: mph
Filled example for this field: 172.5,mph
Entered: 82.5,mph
